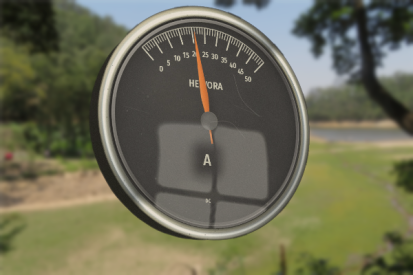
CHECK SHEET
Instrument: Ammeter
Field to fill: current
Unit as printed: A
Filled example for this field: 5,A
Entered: 20,A
